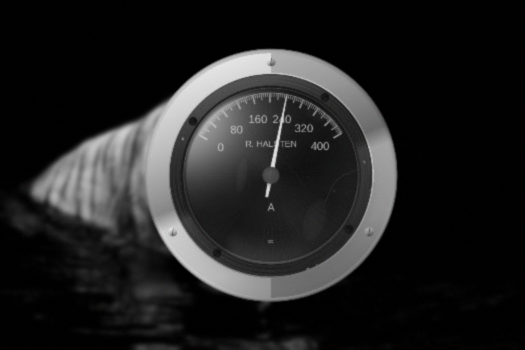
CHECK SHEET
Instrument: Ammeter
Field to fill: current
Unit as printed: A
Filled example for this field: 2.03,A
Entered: 240,A
